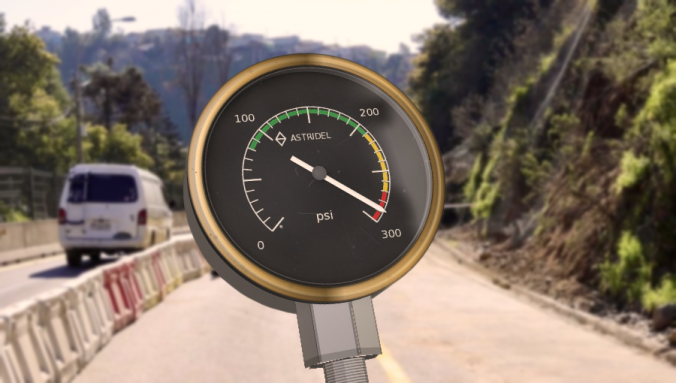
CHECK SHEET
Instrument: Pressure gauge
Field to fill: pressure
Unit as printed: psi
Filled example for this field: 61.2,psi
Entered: 290,psi
